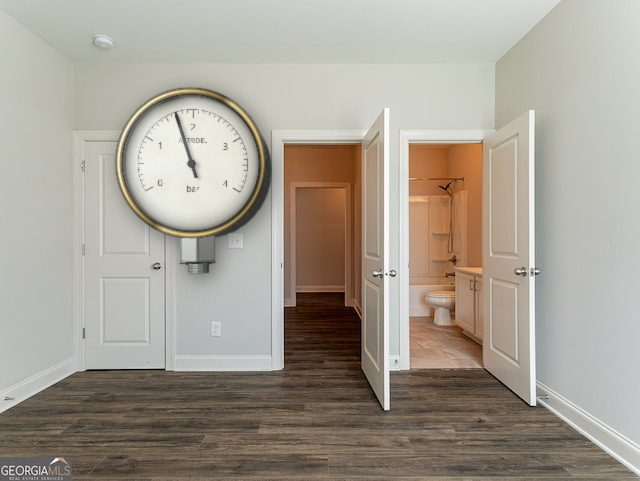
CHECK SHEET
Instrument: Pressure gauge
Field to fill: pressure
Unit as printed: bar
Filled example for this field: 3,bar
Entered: 1.7,bar
